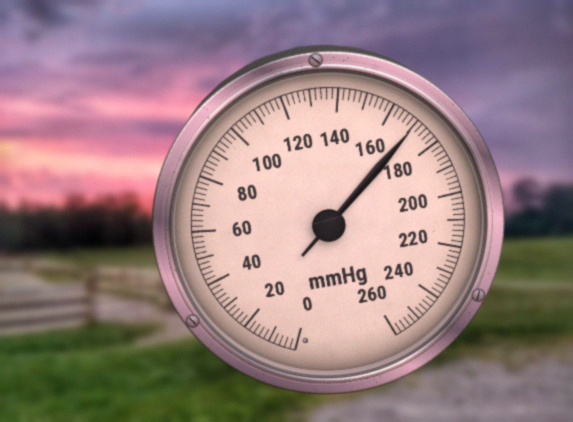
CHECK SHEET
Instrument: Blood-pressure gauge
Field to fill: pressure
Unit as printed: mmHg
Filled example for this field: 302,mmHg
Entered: 170,mmHg
